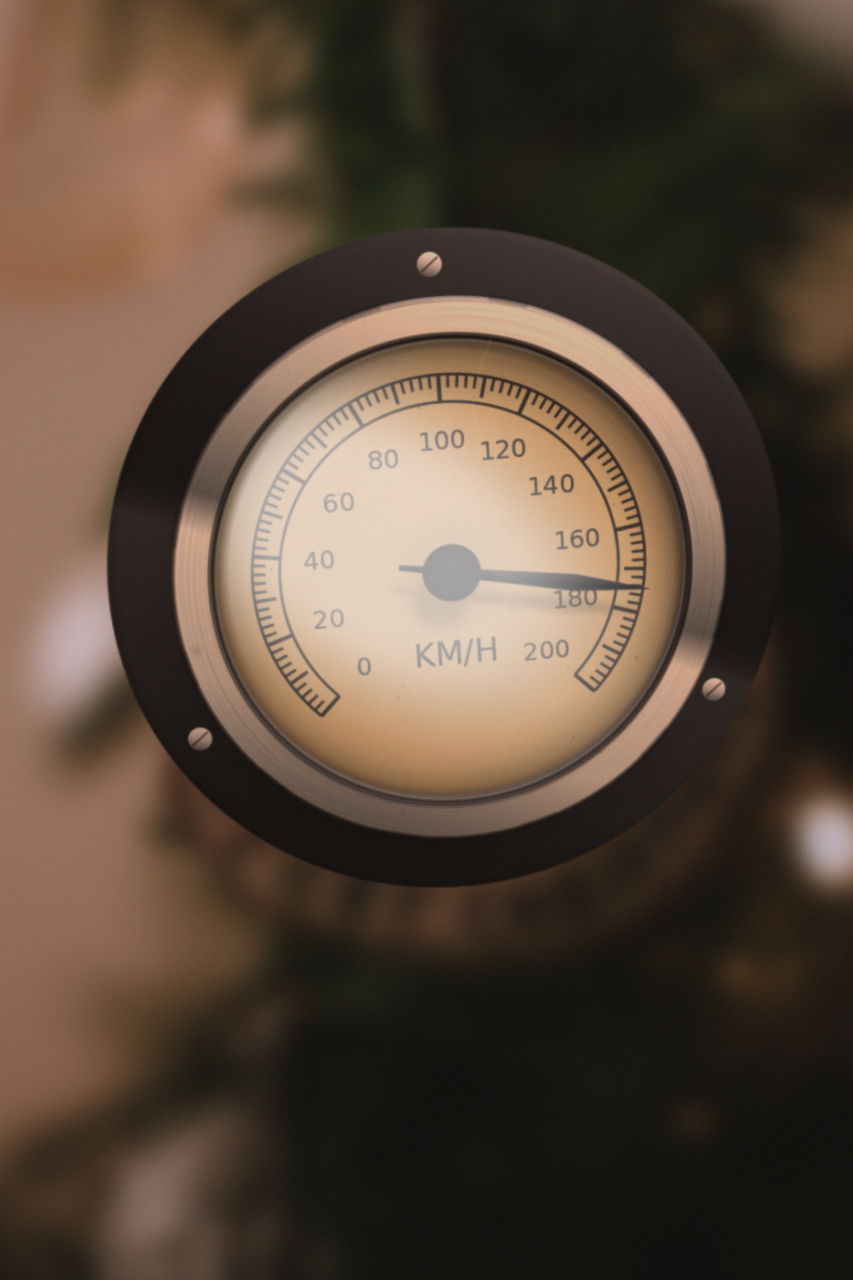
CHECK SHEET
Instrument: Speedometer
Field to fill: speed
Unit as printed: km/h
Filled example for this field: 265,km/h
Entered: 174,km/h
